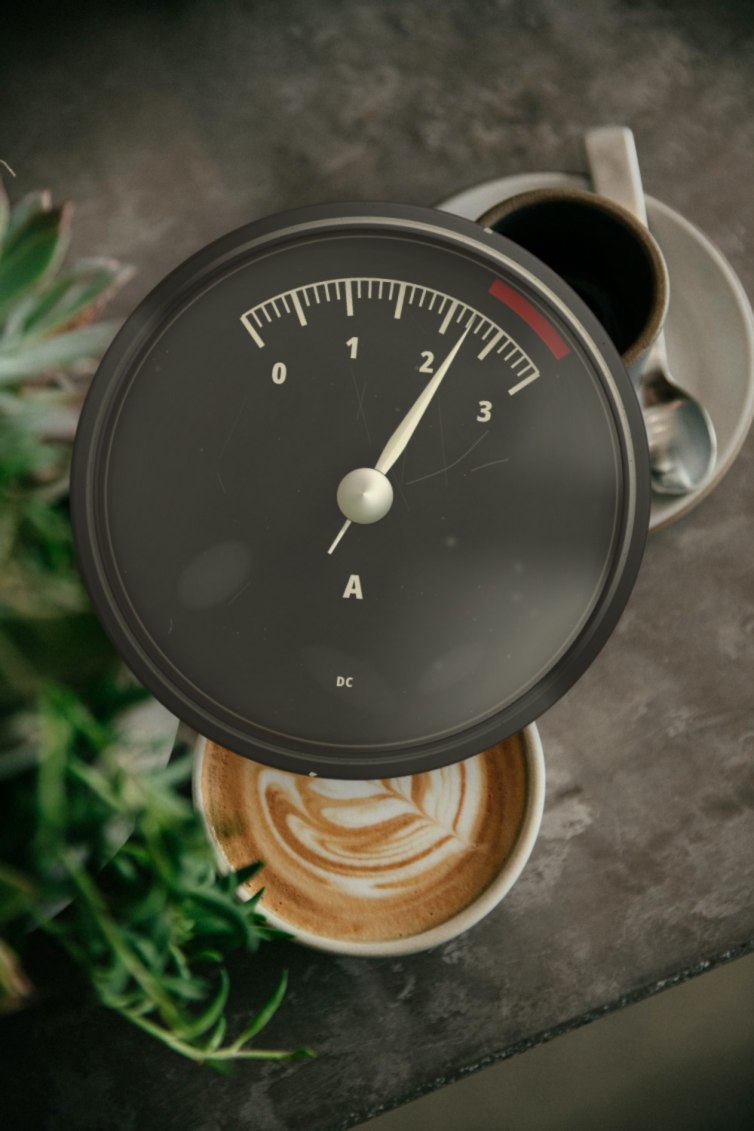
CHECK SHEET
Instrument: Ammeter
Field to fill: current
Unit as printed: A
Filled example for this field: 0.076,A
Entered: 2.2,A
